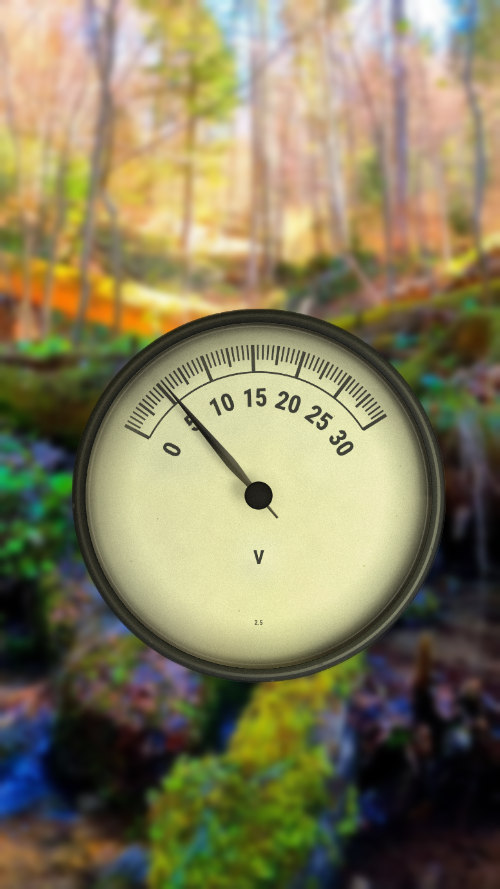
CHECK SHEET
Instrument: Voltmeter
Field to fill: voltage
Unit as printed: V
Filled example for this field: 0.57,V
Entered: 5.5,V
